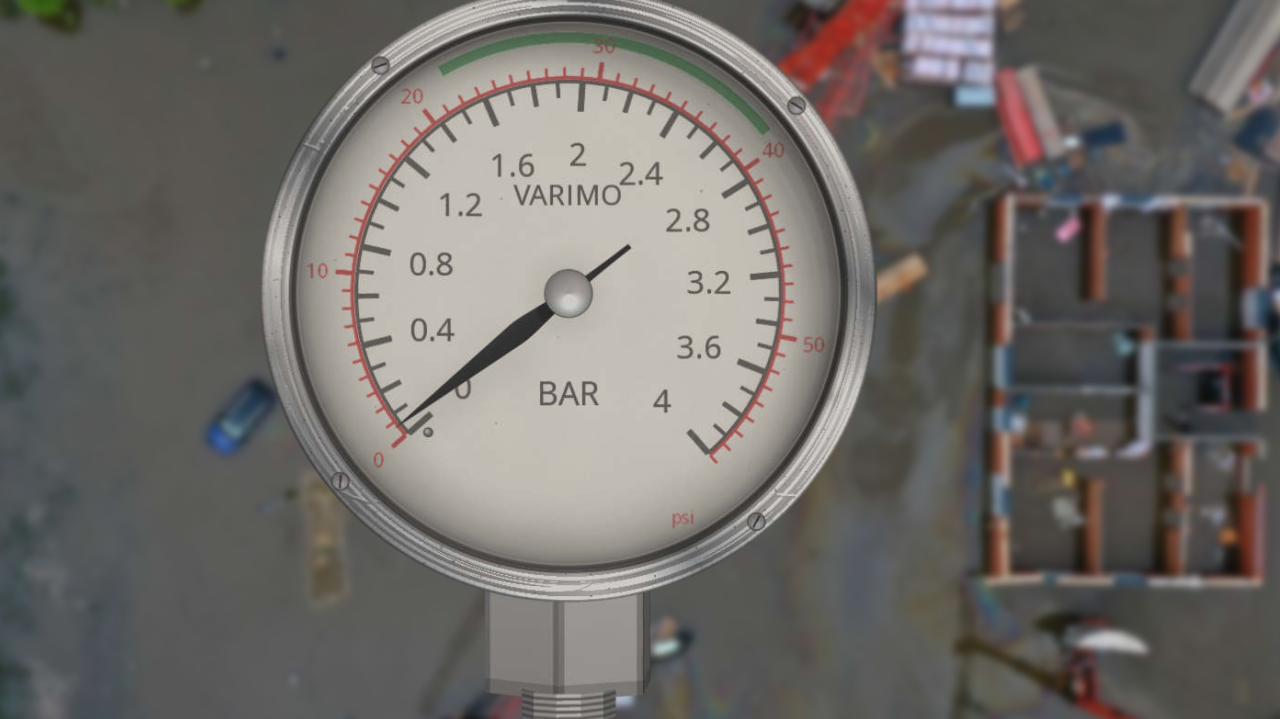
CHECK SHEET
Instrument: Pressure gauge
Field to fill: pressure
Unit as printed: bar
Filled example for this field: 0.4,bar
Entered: 0.05,bar
